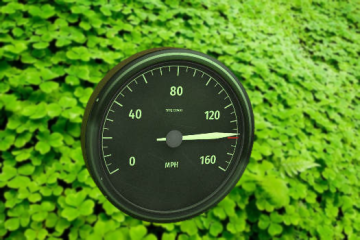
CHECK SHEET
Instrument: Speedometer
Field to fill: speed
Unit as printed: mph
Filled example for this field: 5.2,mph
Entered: 137.5,mph
